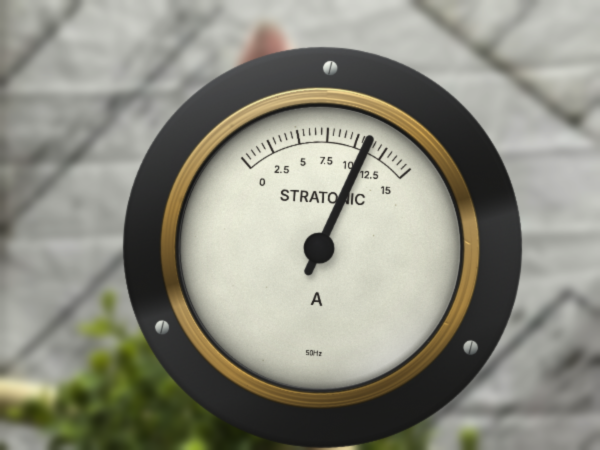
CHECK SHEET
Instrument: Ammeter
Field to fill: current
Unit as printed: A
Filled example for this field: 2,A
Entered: 11,A
